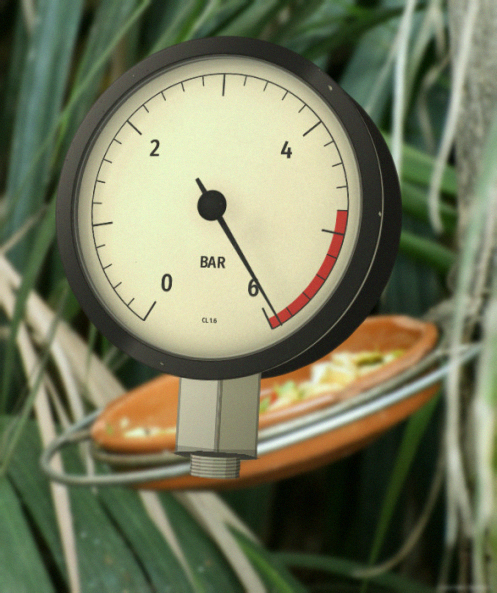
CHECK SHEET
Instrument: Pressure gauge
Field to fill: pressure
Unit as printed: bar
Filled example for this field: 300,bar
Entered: 5.9,bar
